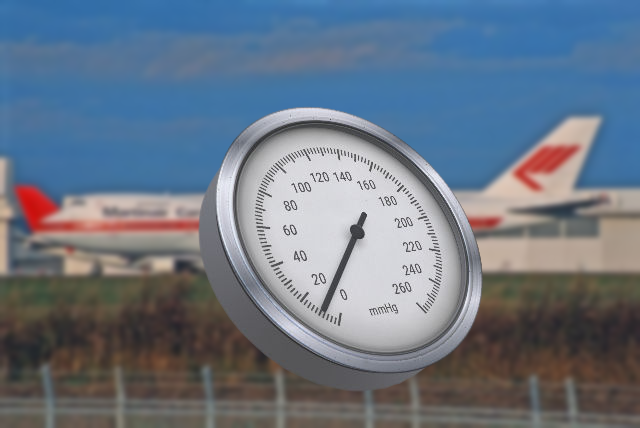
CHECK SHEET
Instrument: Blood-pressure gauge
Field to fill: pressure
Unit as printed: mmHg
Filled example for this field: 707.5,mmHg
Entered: 10,mmHg
